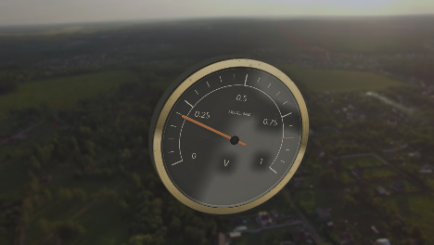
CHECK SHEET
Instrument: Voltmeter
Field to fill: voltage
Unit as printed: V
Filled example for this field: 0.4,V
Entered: 0.2,V
